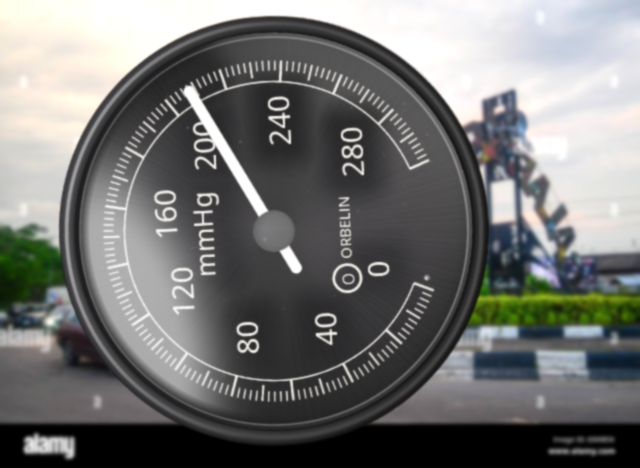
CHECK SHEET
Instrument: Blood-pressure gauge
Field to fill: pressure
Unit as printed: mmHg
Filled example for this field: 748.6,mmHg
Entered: 208,mmHg
